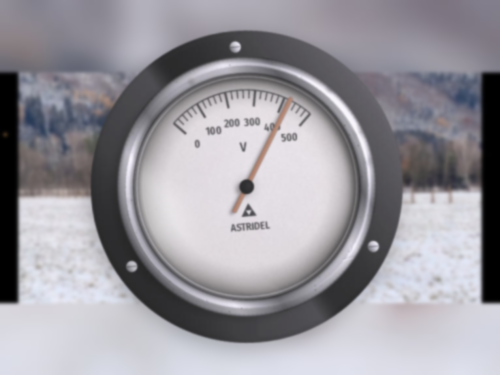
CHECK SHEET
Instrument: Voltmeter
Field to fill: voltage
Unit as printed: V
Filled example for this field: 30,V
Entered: 420,V
